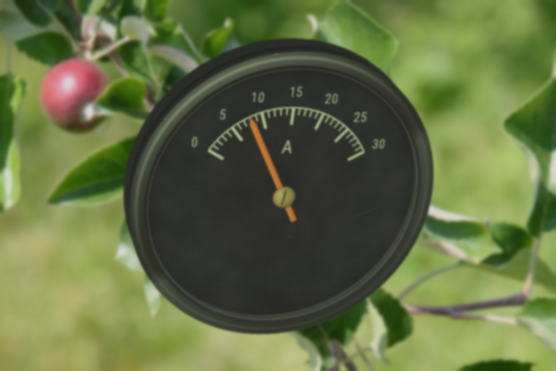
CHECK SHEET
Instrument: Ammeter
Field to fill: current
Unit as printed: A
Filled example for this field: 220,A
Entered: 8,A
